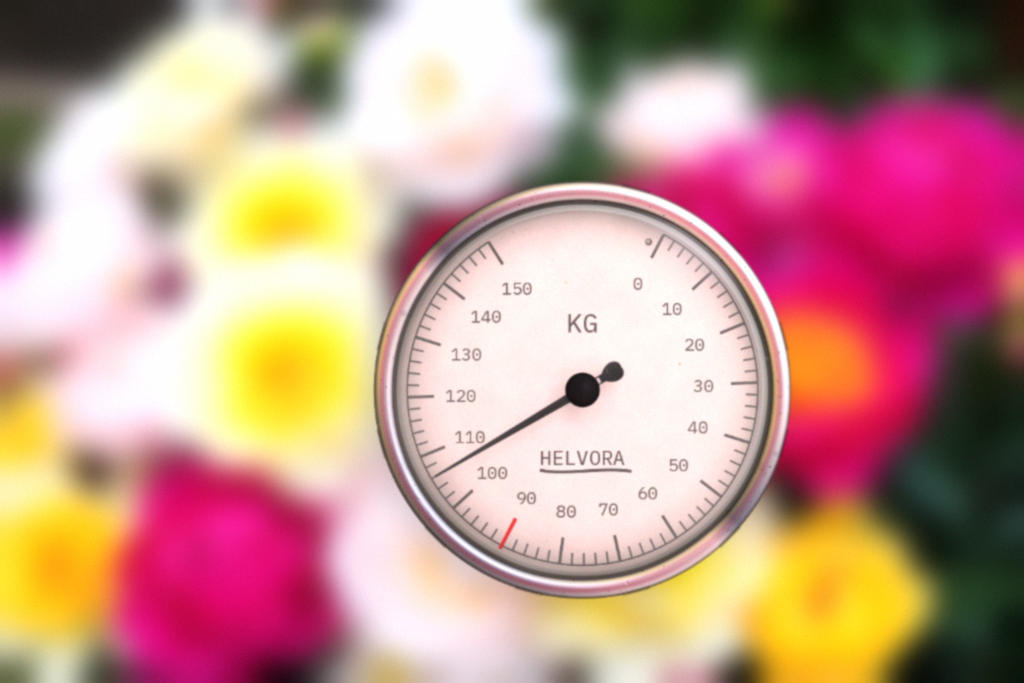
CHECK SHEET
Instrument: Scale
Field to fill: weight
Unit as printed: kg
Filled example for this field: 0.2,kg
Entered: 106,kg
